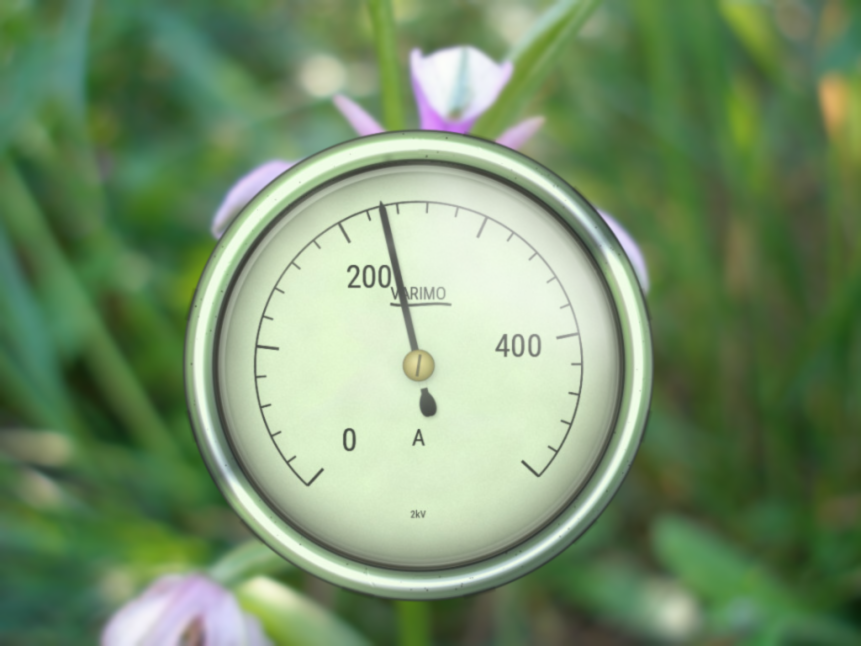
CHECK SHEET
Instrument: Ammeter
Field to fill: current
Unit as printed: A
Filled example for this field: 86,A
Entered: 230,A
